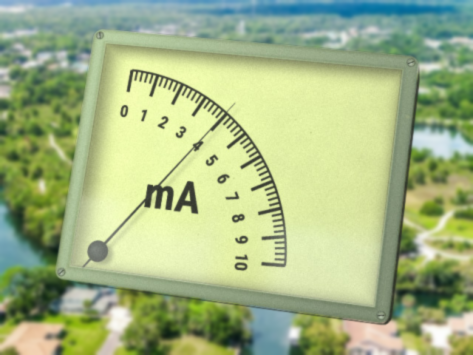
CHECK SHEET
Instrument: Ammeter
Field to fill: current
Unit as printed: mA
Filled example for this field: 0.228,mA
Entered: 4,mA
